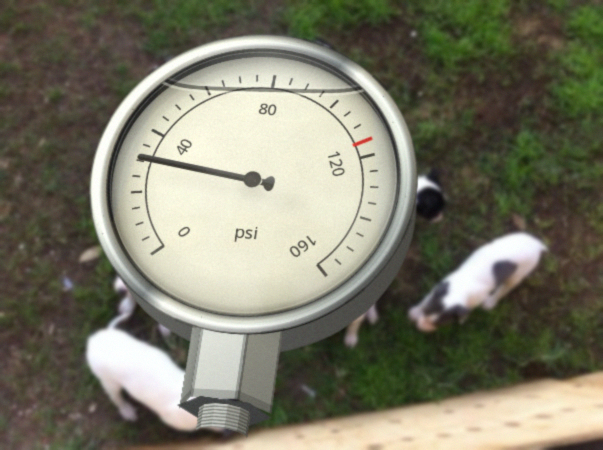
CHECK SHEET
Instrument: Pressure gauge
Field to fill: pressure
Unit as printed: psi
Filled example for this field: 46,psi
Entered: 30,psi
